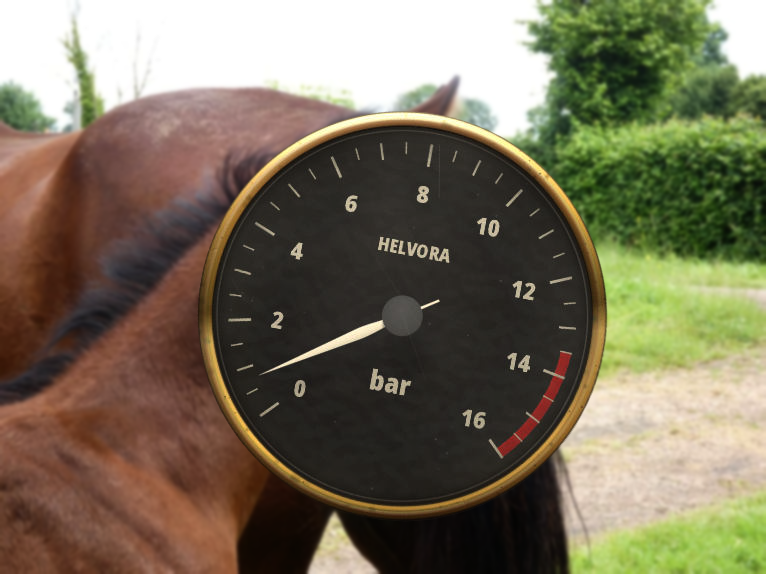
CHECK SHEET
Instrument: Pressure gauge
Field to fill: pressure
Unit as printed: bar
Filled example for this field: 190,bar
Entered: 0.75,bar
